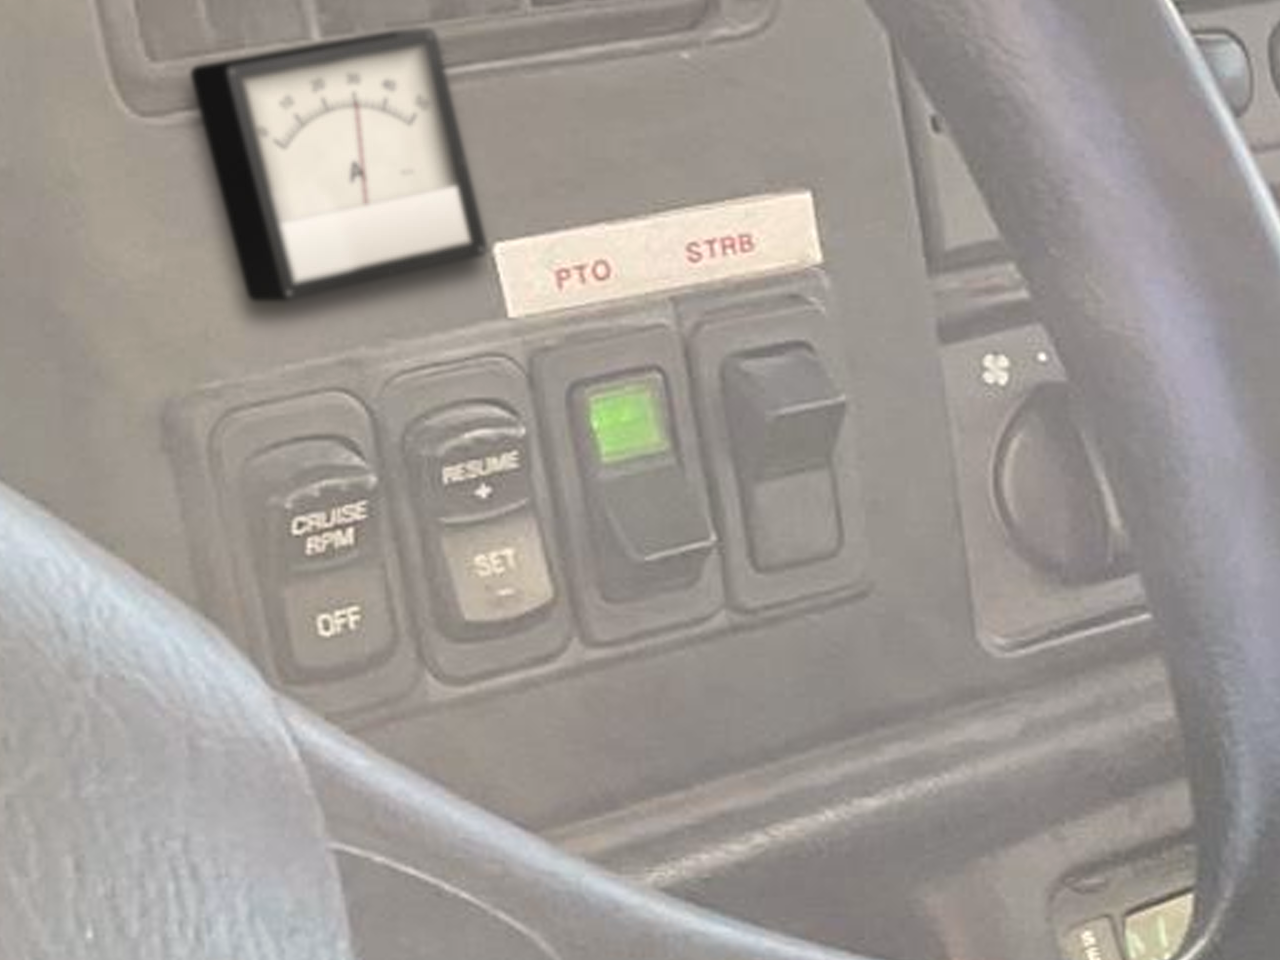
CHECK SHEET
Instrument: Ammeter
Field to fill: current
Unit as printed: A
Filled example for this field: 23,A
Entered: 30,A
